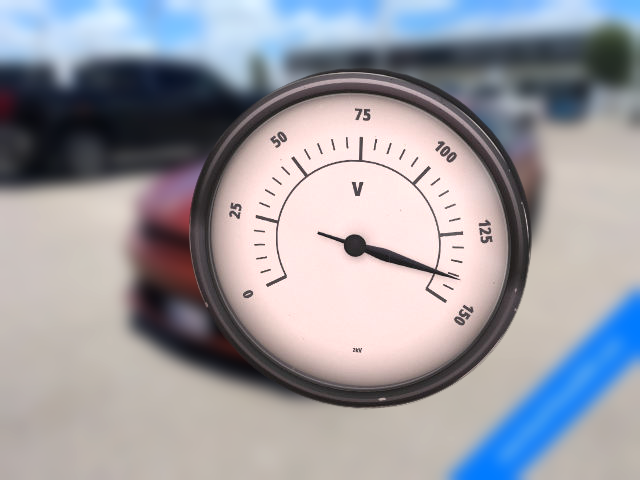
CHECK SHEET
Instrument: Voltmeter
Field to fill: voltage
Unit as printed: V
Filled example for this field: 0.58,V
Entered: 140,V
